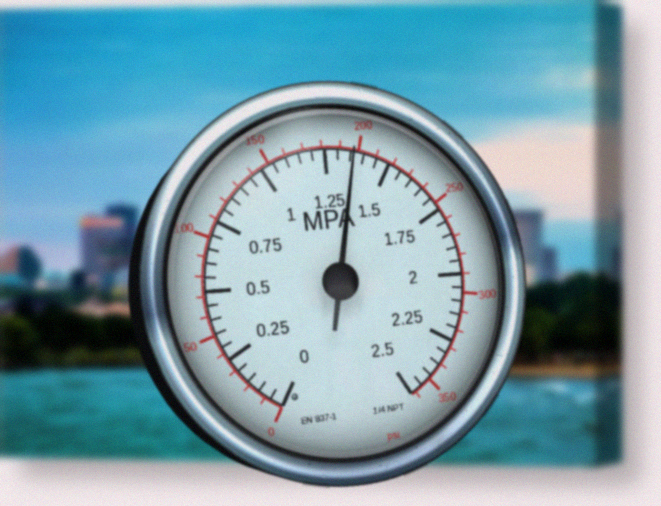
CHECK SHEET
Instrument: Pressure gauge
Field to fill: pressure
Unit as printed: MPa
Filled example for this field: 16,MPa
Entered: 1.35,MPa
